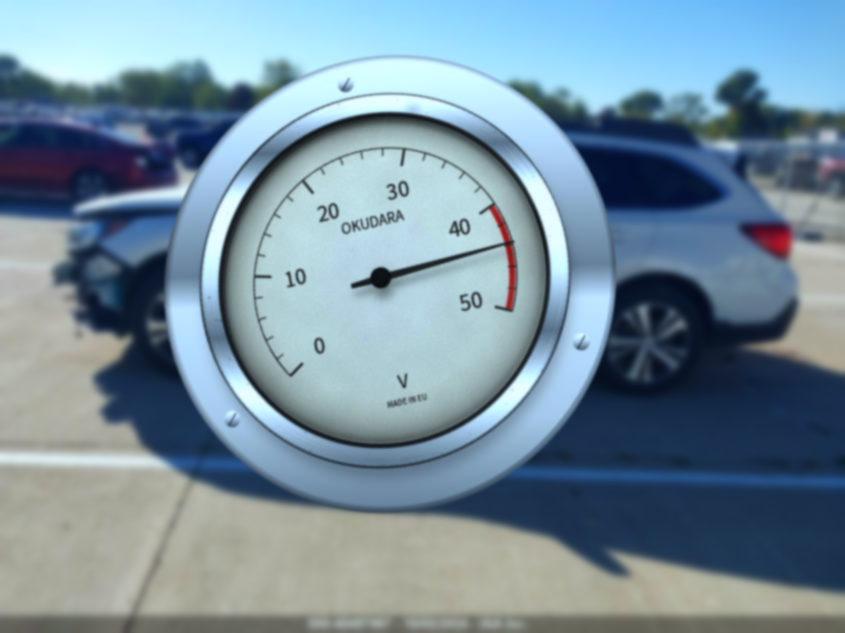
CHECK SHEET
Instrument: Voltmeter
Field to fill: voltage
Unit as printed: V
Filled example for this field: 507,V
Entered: 44,V
